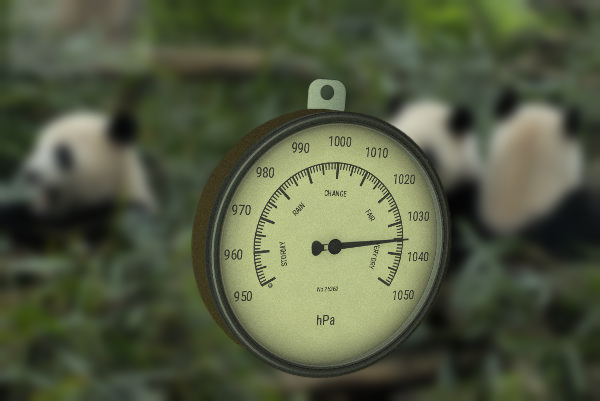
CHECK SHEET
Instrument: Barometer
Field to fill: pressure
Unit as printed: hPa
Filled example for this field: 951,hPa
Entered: 1035,hPa
